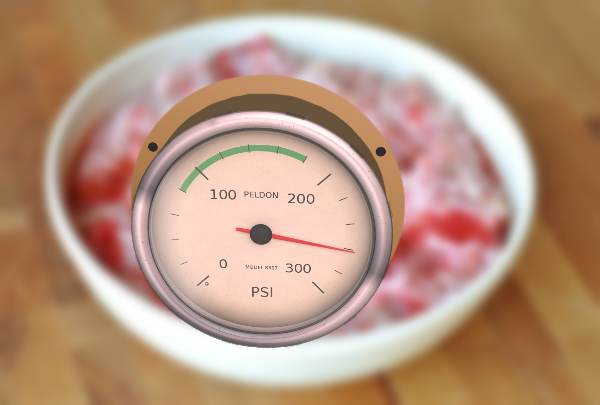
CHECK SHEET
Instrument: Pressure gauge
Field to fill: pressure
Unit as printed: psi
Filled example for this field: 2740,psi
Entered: 260,psi
